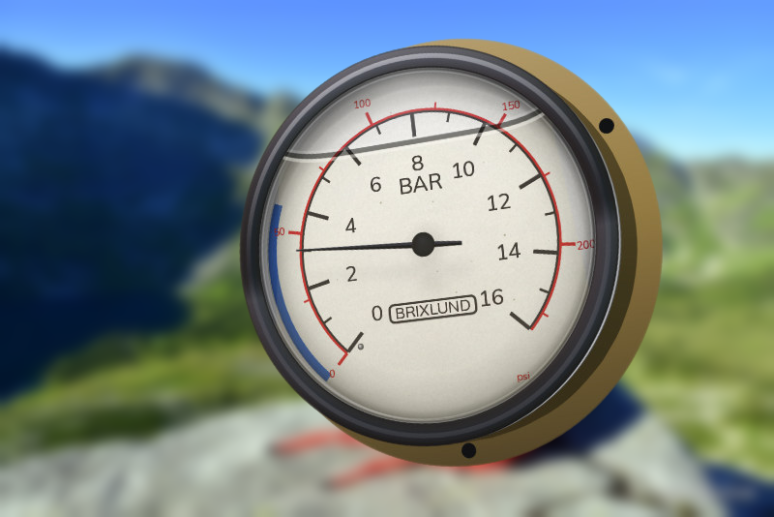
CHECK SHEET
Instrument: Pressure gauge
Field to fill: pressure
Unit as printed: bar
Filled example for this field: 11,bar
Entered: 3,bar
